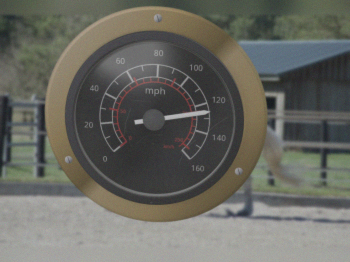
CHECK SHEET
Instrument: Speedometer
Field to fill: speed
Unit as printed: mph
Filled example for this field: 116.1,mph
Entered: 125,mph
